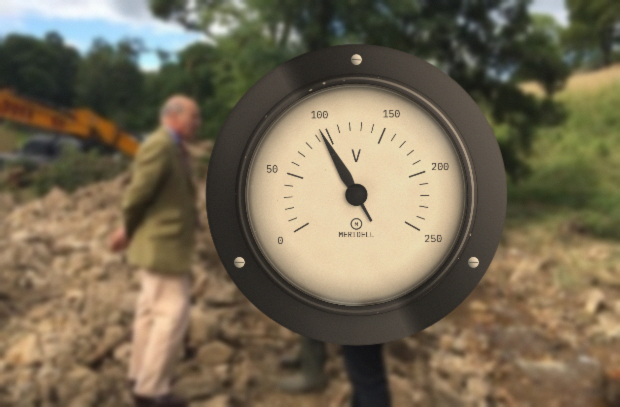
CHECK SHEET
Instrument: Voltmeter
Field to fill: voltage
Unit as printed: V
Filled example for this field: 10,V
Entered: 95,V
